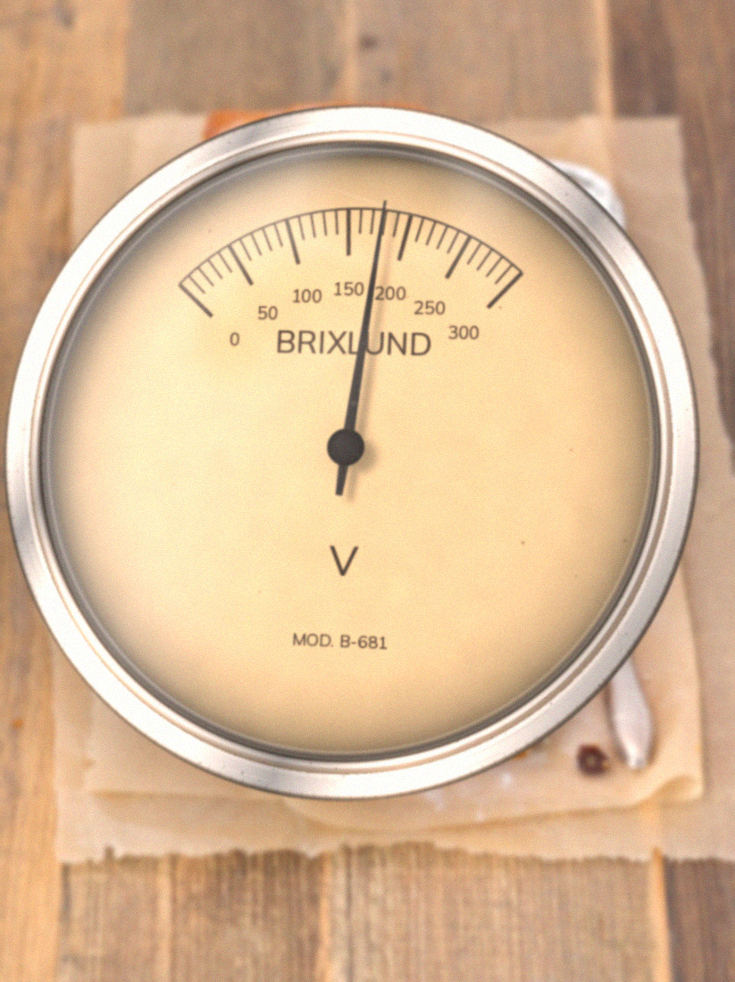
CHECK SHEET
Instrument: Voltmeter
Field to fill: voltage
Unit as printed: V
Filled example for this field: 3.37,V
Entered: 180,V
